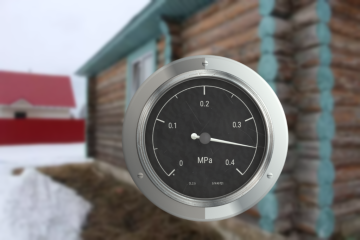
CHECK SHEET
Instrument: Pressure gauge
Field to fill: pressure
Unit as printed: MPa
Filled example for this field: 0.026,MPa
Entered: 0.35,MPa
